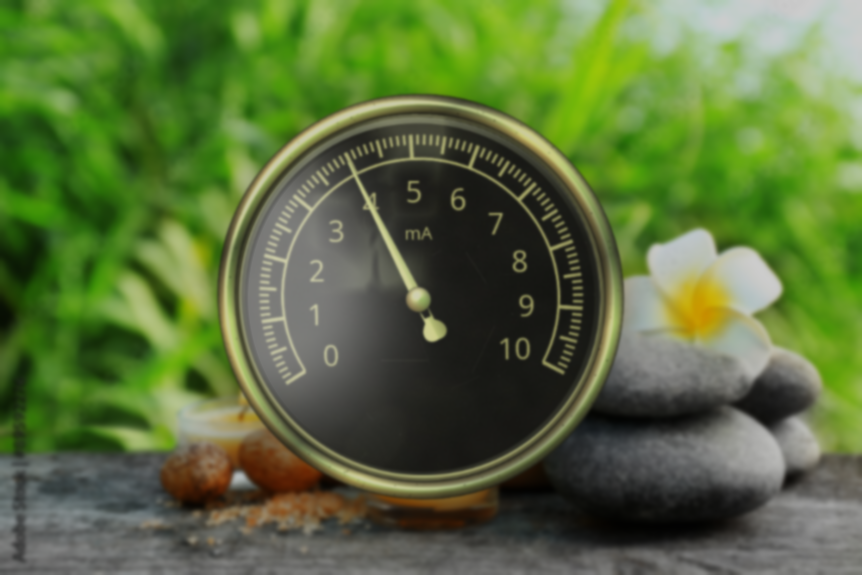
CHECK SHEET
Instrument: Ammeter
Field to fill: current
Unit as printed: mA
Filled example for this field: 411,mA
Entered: 4,mA
